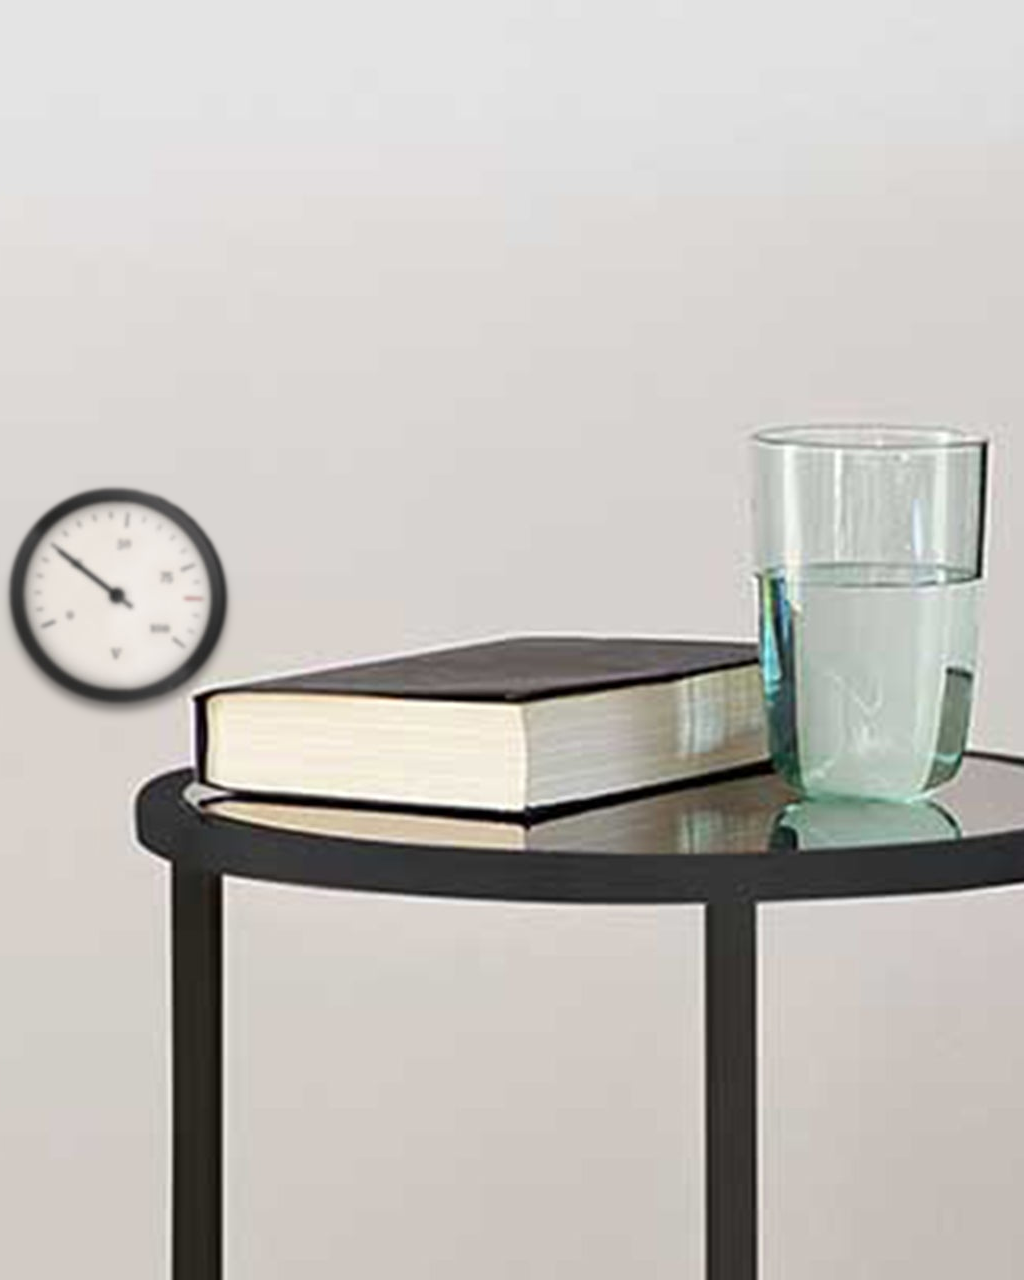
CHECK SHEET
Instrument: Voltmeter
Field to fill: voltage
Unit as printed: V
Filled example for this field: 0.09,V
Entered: 25,V
